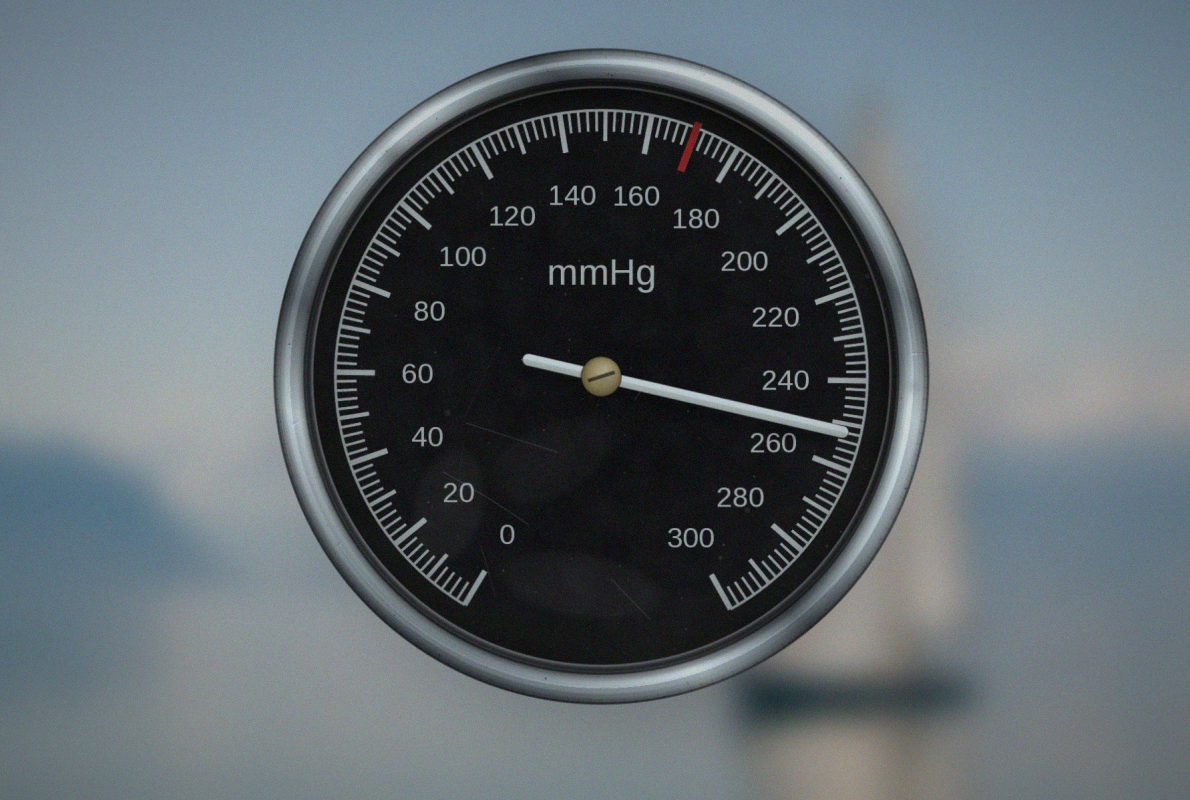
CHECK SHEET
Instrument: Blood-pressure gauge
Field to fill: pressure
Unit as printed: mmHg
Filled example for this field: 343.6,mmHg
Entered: 252,mmHg
